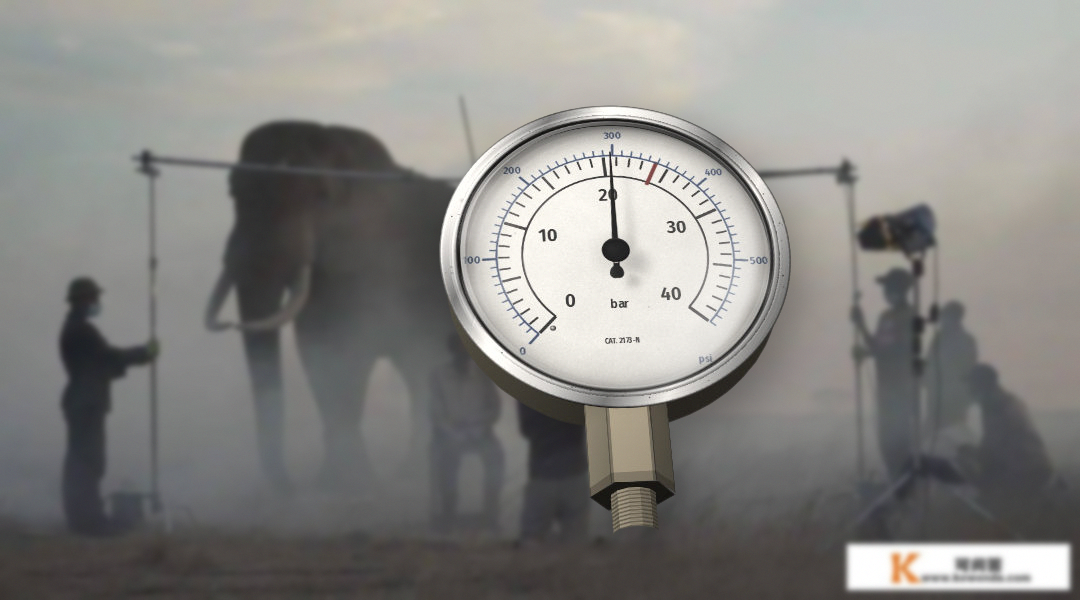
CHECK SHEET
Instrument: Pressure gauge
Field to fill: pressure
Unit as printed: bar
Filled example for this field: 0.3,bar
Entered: 20.5,bar
